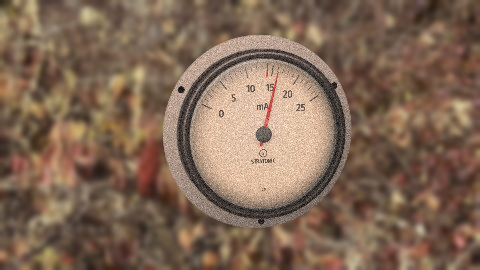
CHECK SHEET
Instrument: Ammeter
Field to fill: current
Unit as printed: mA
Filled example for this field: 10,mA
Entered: 16,mA
